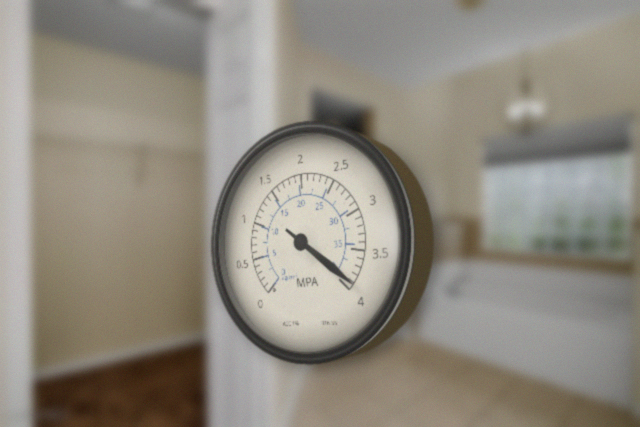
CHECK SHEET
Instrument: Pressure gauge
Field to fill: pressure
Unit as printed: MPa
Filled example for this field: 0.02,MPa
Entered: 3.9,MPa
